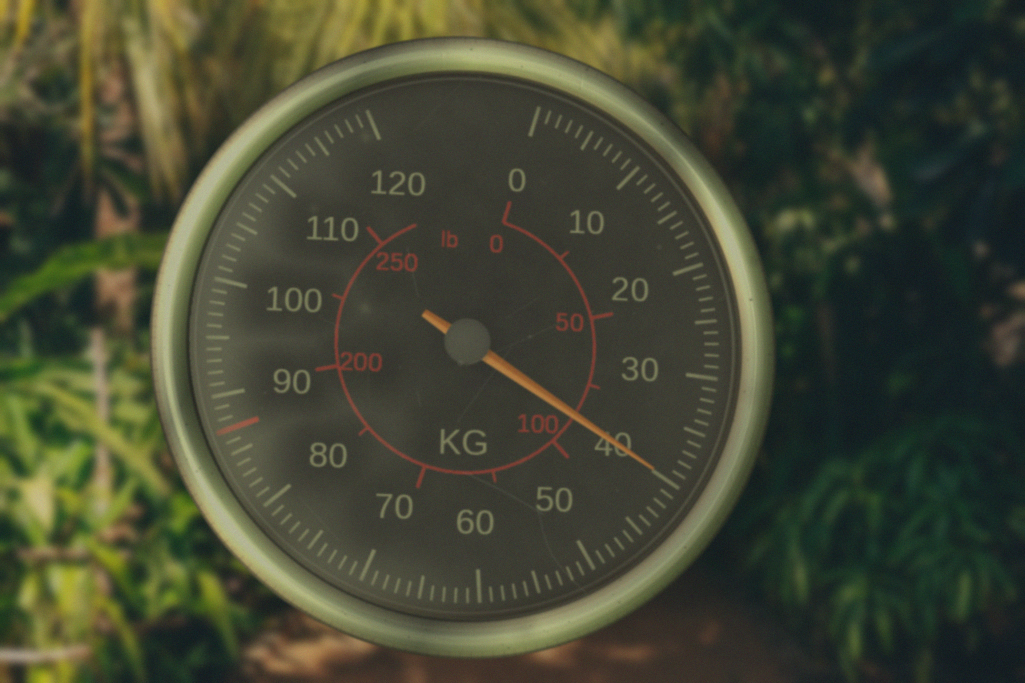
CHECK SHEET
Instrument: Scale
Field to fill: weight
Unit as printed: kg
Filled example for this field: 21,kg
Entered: 40,kg
